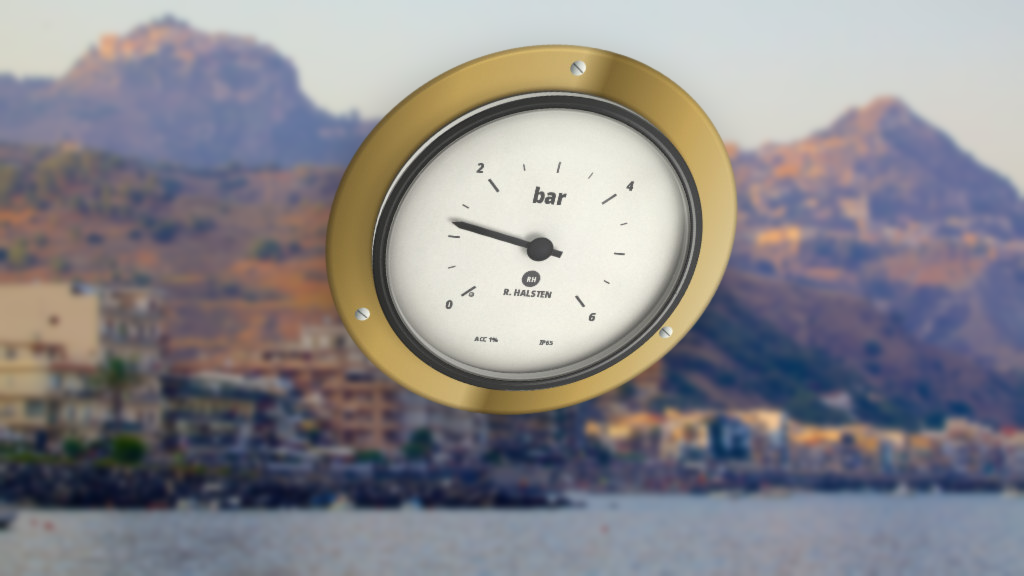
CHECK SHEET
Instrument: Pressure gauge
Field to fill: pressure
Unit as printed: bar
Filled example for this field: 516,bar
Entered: 1.25,bar
